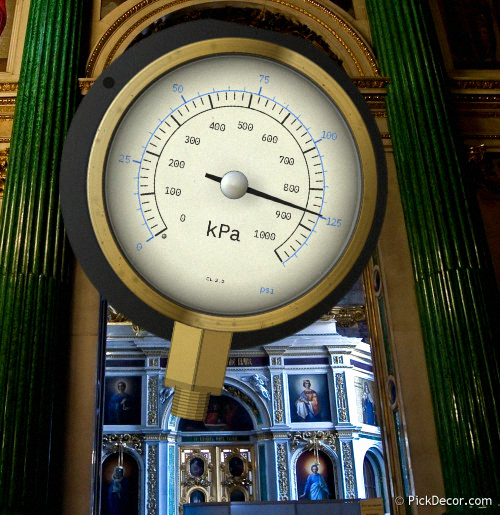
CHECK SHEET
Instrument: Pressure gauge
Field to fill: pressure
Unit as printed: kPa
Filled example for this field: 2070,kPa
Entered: 860,kPa
